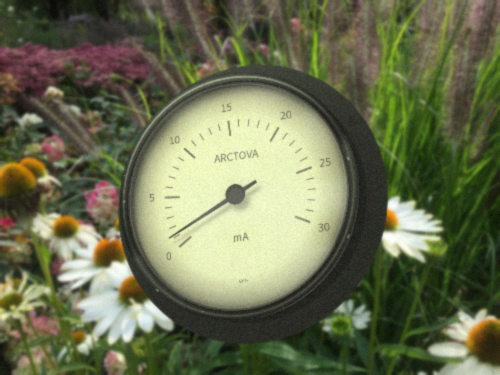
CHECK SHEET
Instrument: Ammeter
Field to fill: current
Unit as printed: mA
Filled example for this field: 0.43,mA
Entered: 1,mA
